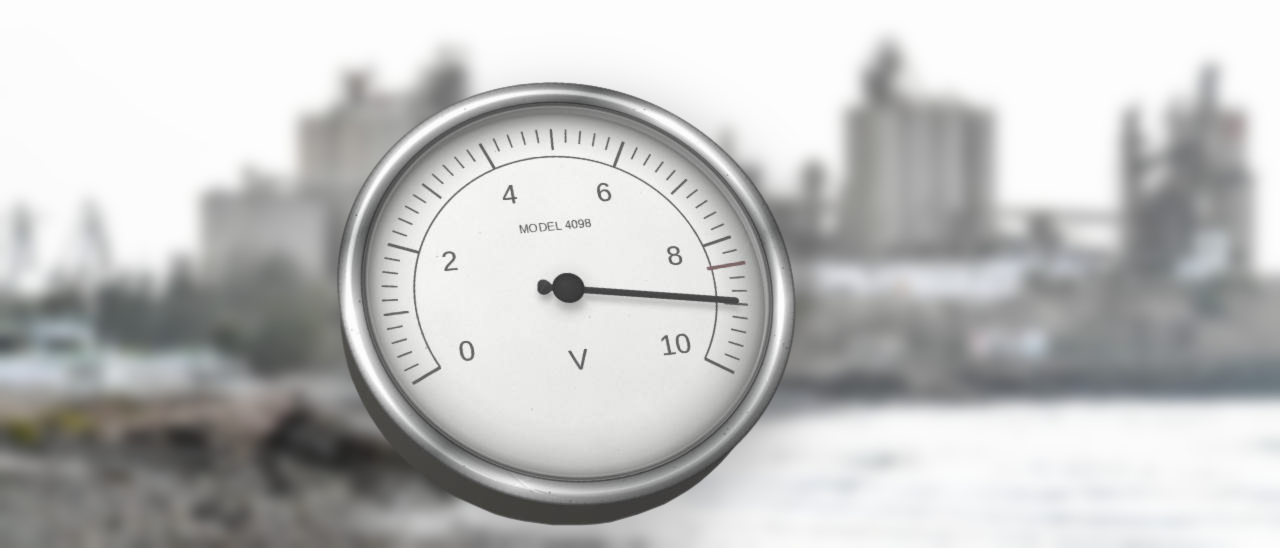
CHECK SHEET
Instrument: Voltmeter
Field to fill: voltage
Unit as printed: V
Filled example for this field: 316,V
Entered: 9,V
